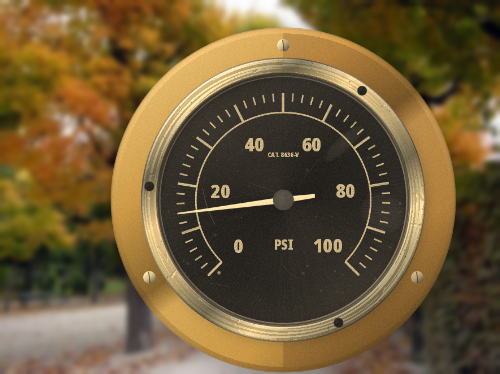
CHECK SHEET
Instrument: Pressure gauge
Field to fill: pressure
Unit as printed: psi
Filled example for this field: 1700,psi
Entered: 14,psi
